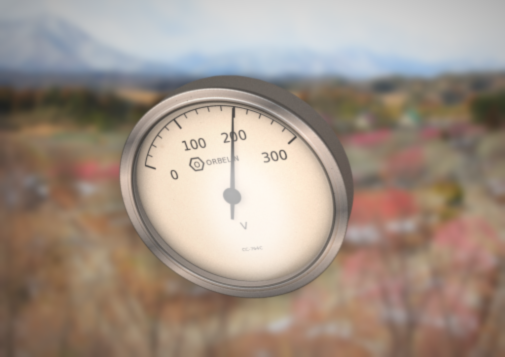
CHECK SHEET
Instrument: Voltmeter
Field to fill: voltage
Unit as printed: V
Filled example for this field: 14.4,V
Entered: 200,V
